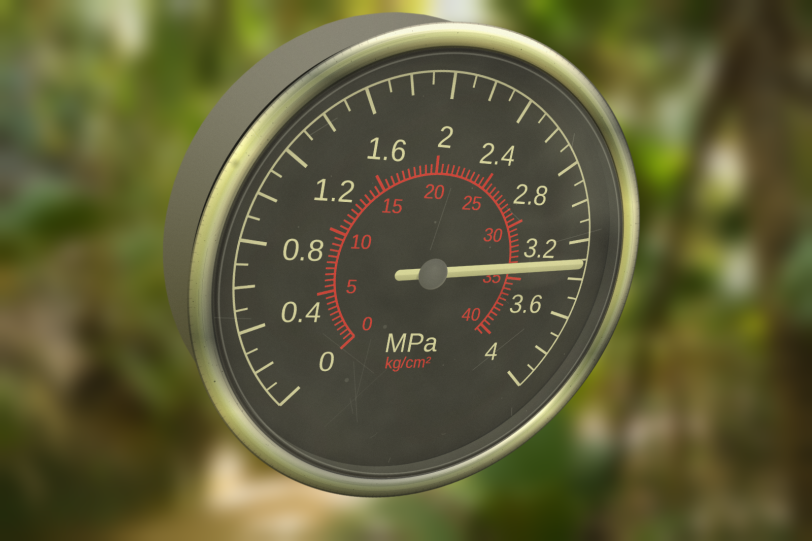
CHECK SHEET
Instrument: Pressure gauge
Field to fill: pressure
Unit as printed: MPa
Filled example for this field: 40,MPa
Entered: 3.3,MPa
